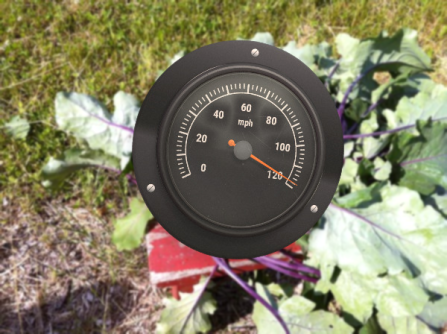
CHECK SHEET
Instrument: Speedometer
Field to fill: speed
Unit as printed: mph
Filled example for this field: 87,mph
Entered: 118,mph
